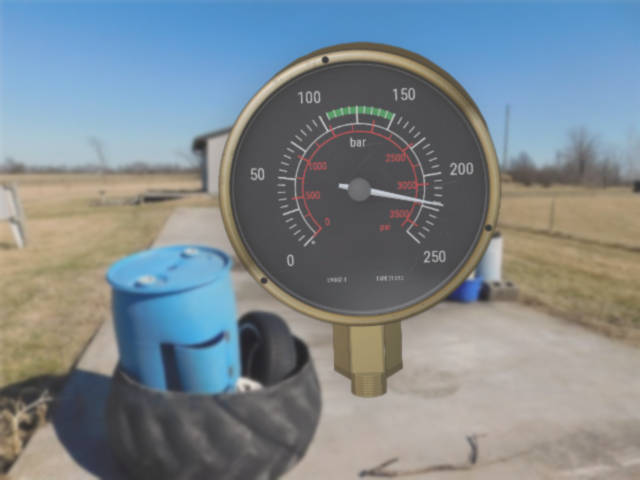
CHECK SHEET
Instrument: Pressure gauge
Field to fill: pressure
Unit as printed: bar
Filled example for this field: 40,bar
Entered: 220,bar
